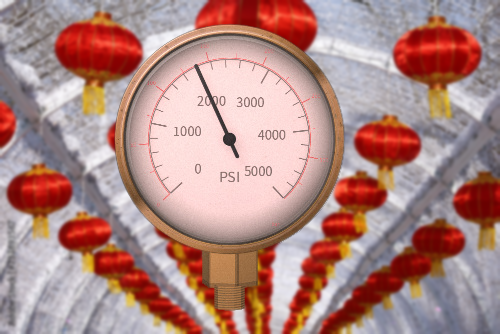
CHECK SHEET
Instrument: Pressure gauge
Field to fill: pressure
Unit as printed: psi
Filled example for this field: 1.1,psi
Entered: 2000,psi
